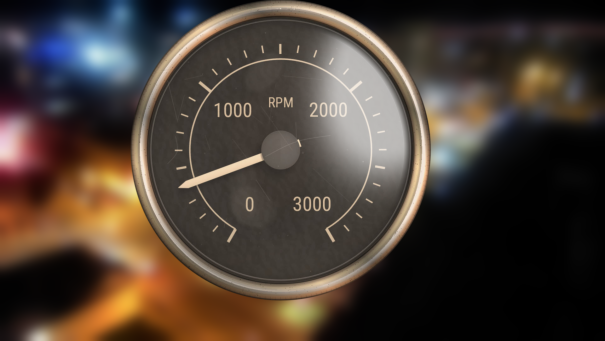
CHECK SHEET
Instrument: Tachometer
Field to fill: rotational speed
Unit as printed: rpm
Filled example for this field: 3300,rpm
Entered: 400,rpm
